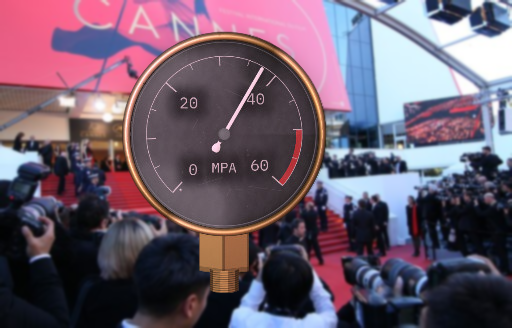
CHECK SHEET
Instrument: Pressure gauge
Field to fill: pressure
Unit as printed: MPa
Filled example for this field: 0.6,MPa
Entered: 37.5,MPa
